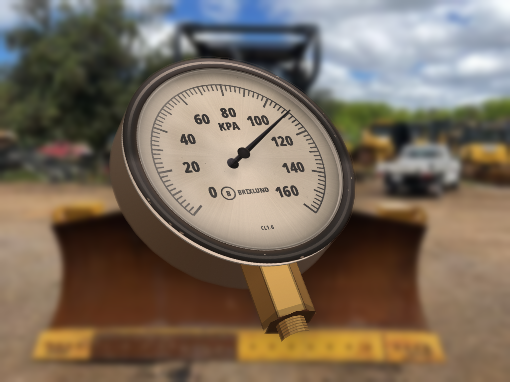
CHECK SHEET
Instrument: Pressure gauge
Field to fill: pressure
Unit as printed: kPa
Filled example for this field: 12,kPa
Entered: 110,kPa
